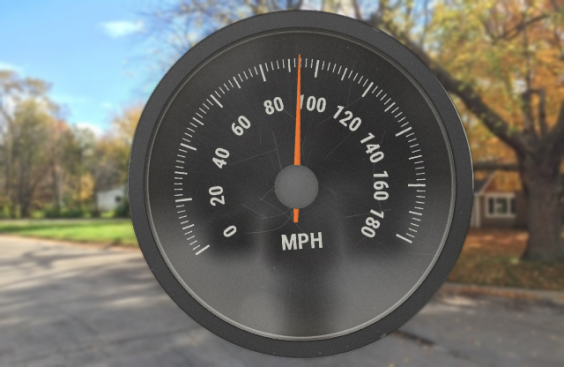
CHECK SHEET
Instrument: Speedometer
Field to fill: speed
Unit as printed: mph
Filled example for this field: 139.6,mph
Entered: 94,mph
